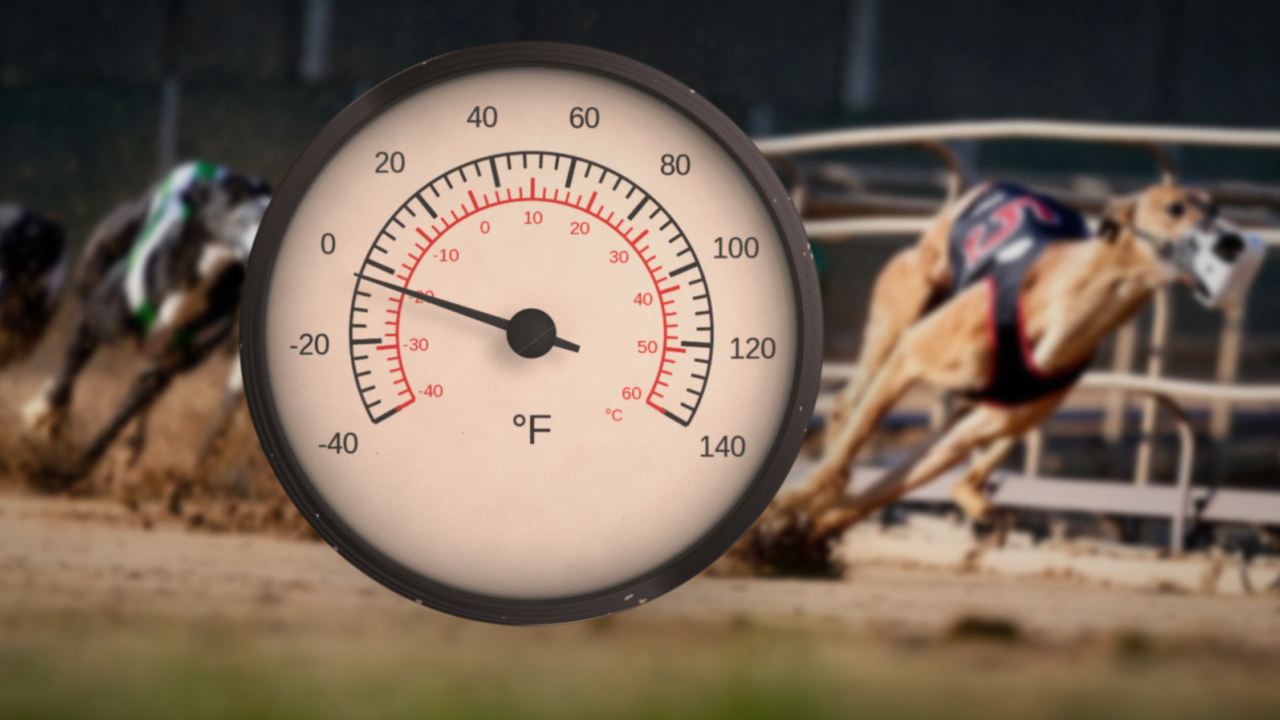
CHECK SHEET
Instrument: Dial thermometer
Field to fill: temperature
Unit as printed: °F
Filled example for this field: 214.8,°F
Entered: -4,°F
